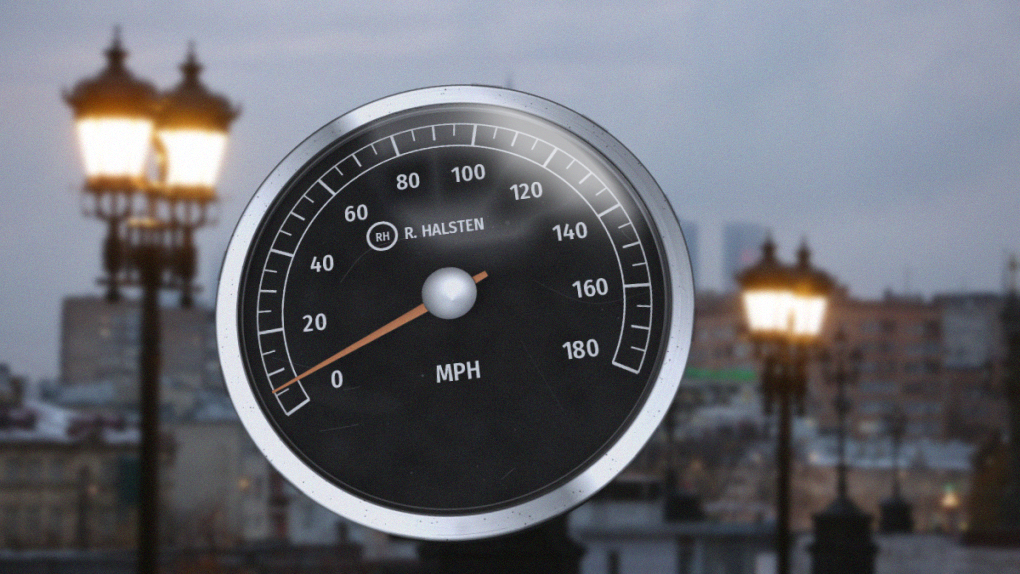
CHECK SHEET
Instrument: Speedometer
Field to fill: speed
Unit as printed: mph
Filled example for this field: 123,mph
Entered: 5,mph
